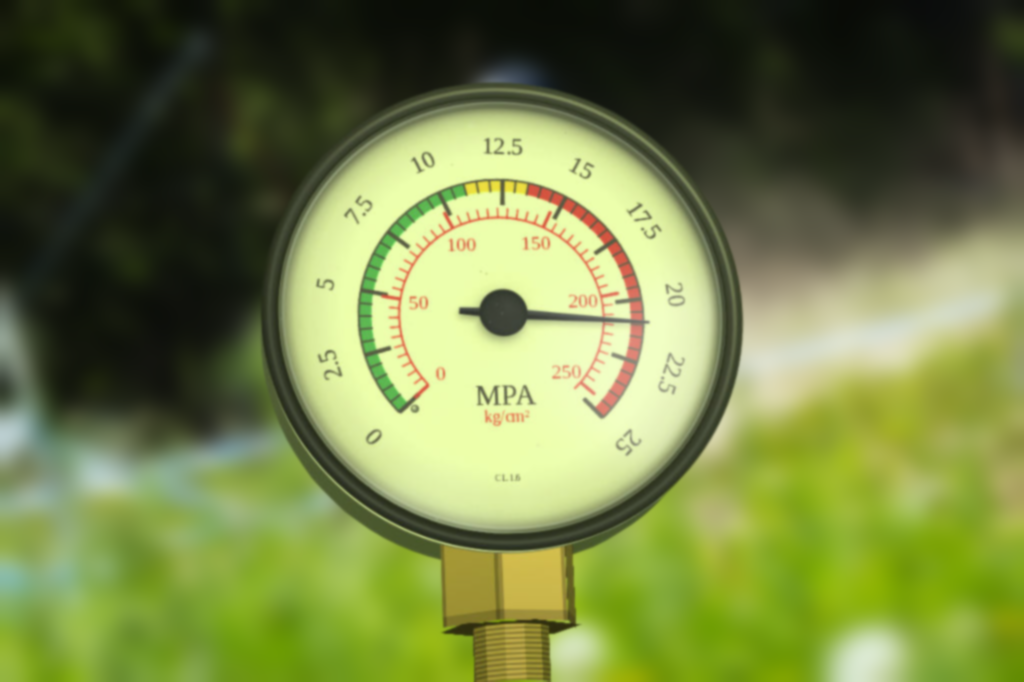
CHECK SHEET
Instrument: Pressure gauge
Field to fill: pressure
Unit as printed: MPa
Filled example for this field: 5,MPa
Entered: 21,MPa
